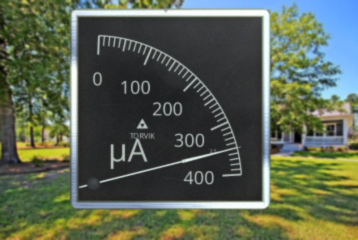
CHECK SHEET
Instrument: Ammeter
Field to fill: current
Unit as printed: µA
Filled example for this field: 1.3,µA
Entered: 350,µA
